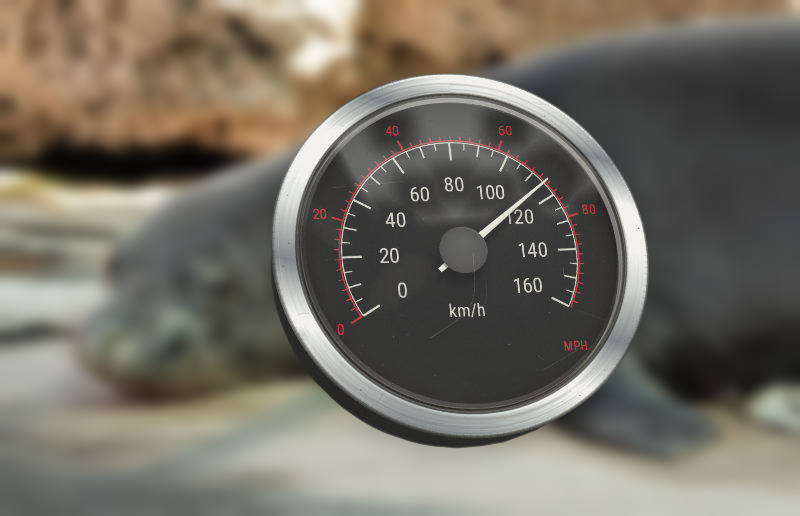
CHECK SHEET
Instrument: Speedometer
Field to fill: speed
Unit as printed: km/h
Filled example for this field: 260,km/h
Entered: 115,km/h
